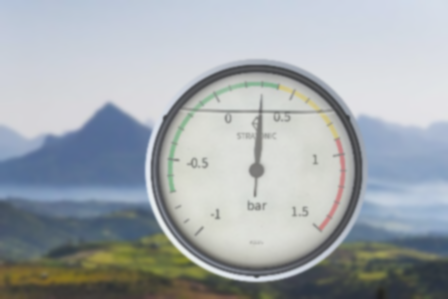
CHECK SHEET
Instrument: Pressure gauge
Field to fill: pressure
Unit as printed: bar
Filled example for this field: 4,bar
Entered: 0.3,bar
